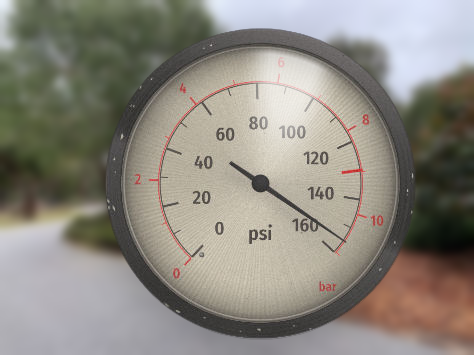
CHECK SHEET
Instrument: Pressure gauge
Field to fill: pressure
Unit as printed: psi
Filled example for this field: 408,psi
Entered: 155,psi
